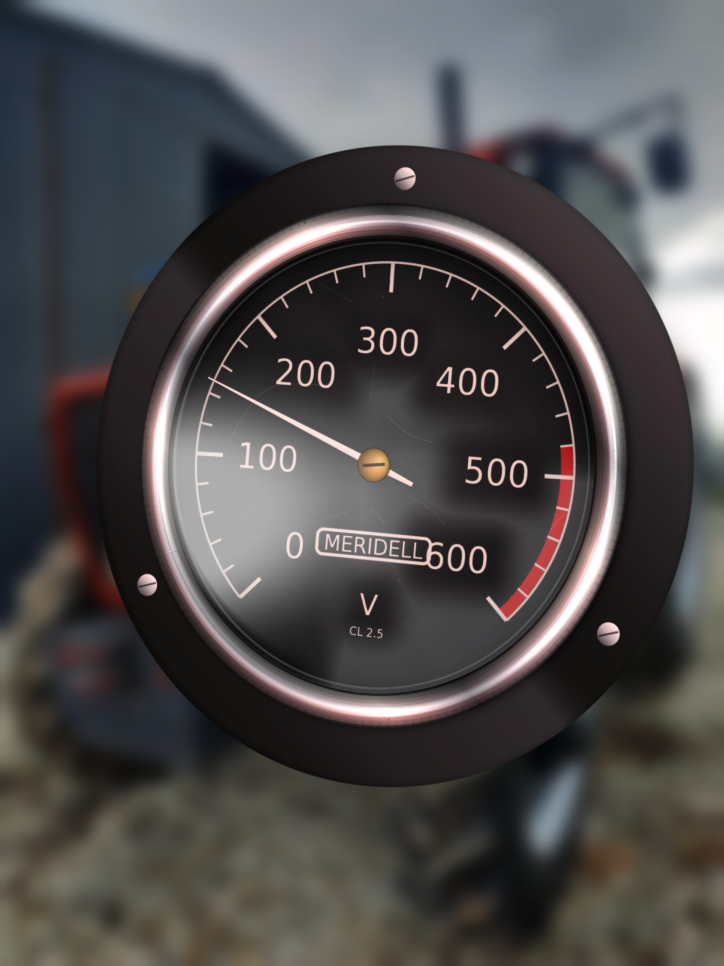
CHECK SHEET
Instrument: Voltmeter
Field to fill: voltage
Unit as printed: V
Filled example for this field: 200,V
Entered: 150,V
